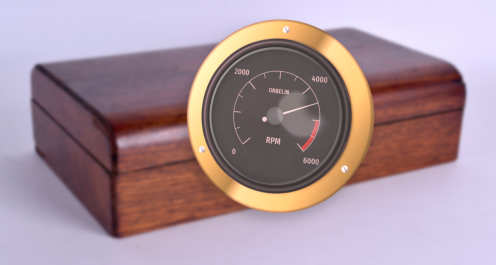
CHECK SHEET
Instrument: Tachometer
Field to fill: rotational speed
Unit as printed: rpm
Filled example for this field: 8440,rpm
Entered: 4500,rpm
